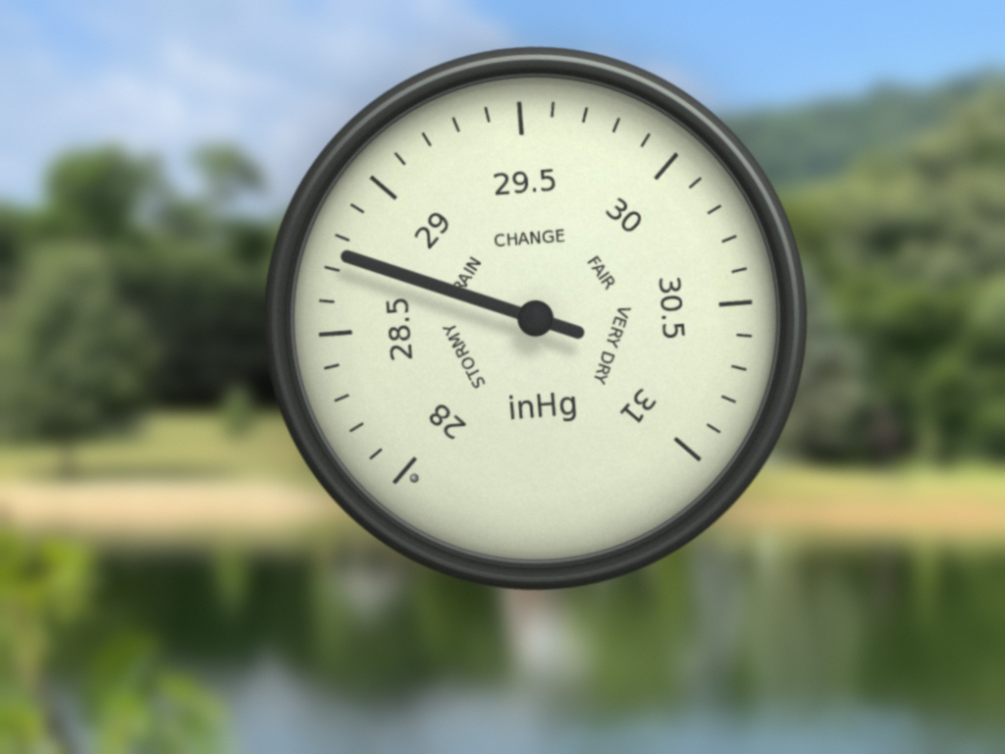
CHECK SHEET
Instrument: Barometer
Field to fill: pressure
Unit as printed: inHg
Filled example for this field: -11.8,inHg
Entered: 28.75,inHg
